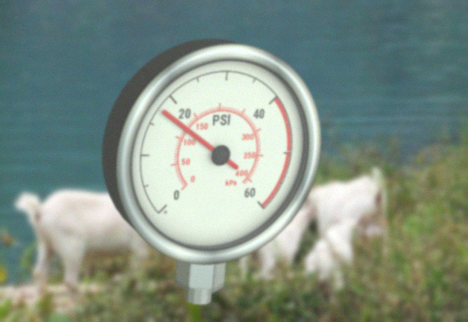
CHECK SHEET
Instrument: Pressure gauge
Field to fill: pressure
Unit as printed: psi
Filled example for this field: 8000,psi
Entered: 17.5,psi
